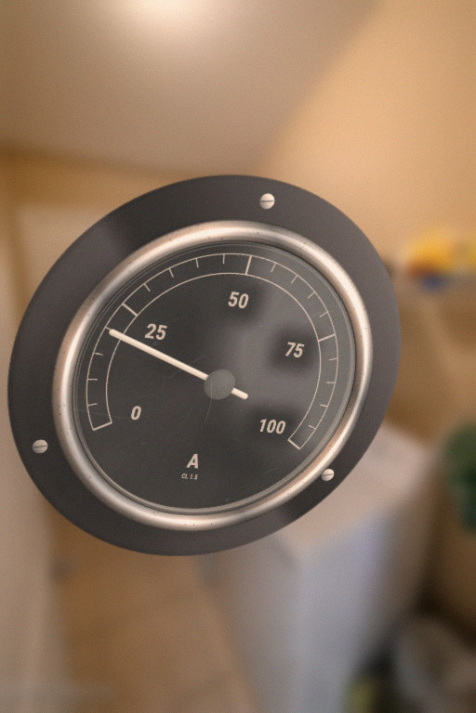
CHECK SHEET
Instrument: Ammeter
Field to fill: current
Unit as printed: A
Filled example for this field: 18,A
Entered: 20,A
